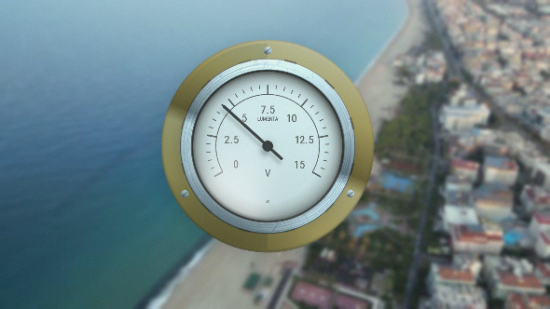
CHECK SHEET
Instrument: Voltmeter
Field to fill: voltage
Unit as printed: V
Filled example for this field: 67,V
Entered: 4.5,V
